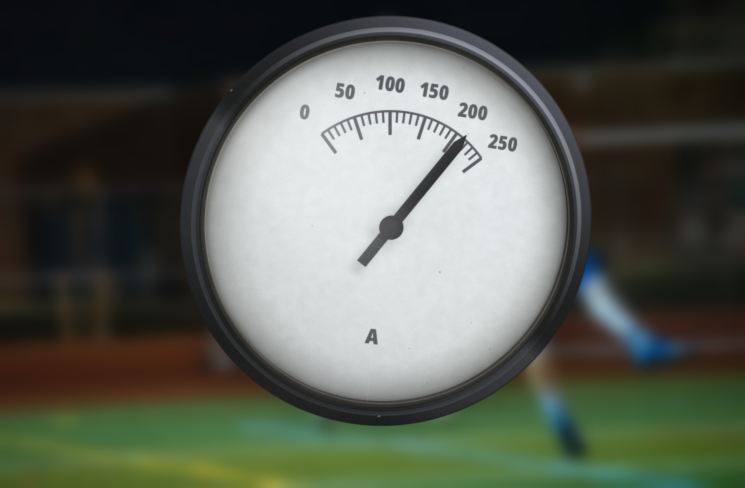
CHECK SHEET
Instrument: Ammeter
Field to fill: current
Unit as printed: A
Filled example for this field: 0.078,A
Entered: 210,A
